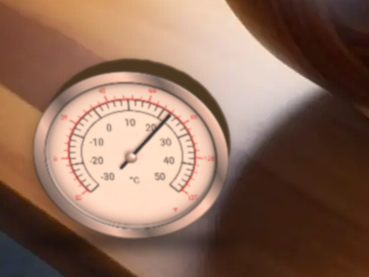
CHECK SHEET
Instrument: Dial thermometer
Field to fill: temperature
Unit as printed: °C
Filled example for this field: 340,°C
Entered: 22,°C
